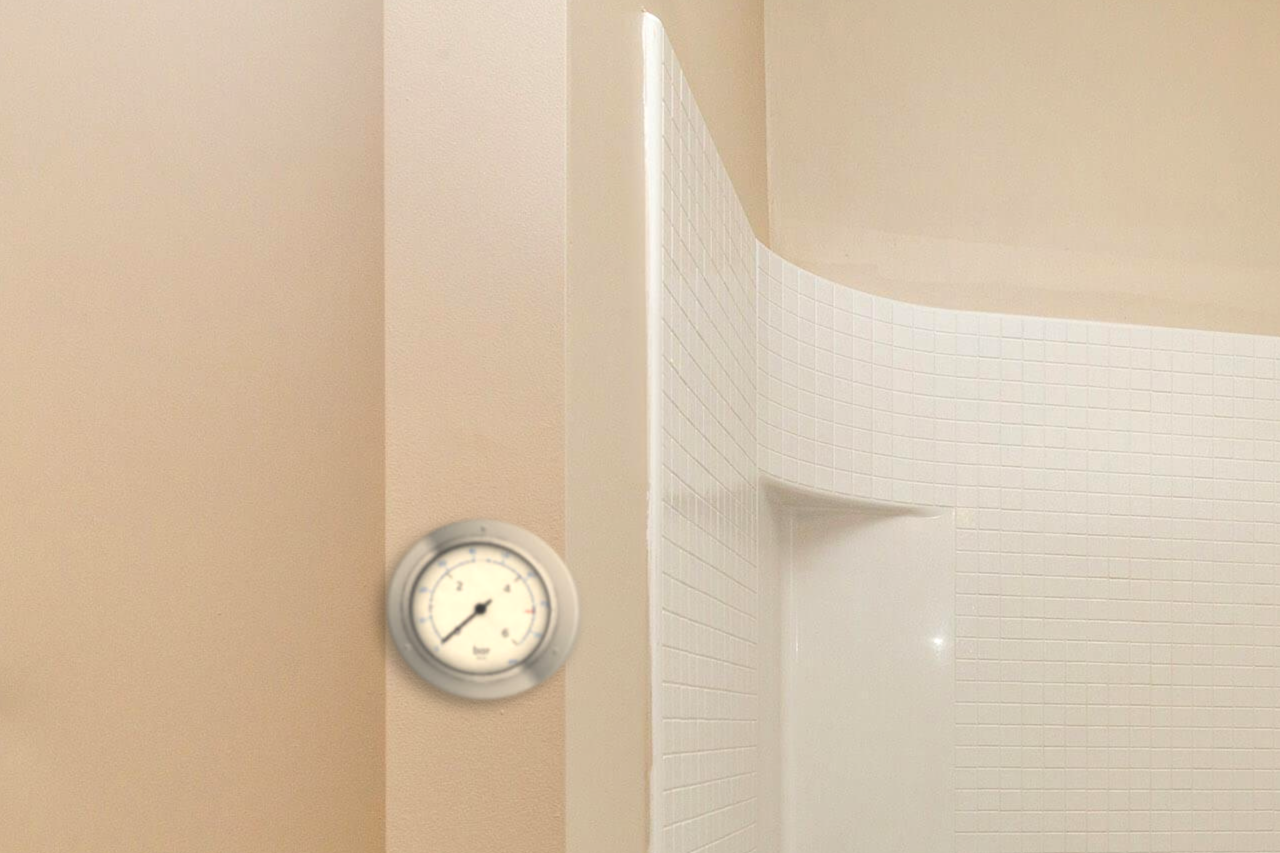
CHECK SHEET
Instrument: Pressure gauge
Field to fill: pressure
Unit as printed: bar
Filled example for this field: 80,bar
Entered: 0,bar
